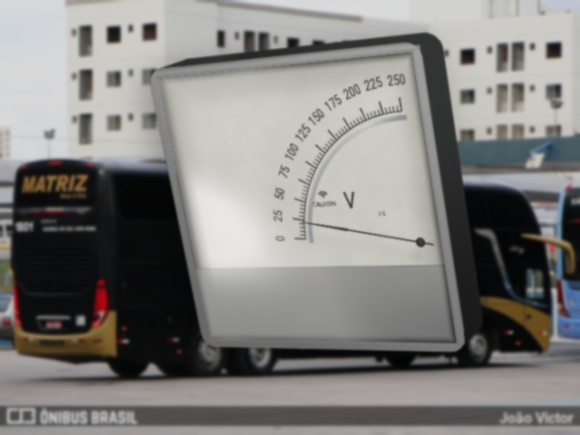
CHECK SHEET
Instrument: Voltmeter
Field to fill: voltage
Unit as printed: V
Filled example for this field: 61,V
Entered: 25,V
